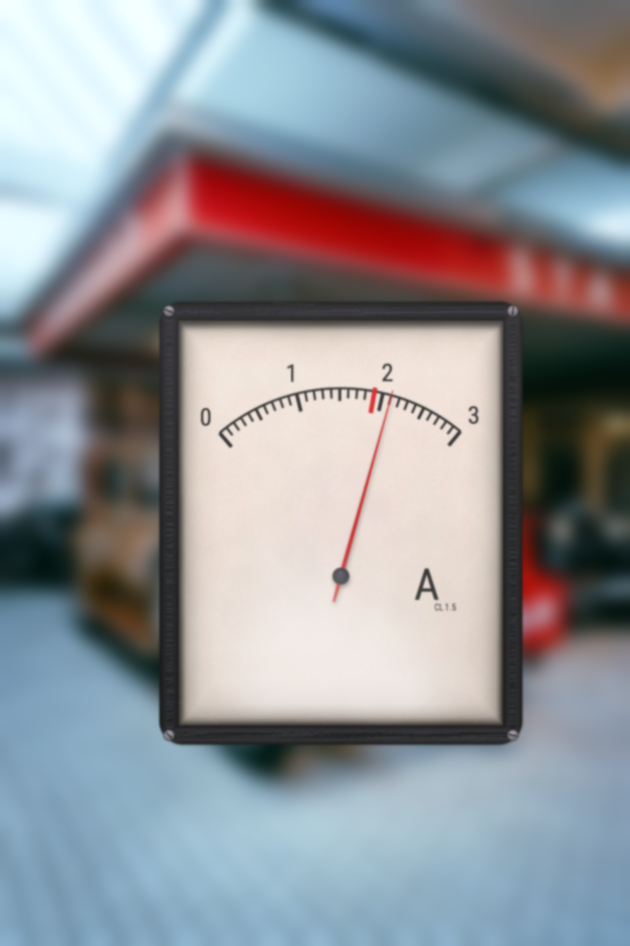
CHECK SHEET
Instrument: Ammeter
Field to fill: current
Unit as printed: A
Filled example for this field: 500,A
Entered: 2.1,A
